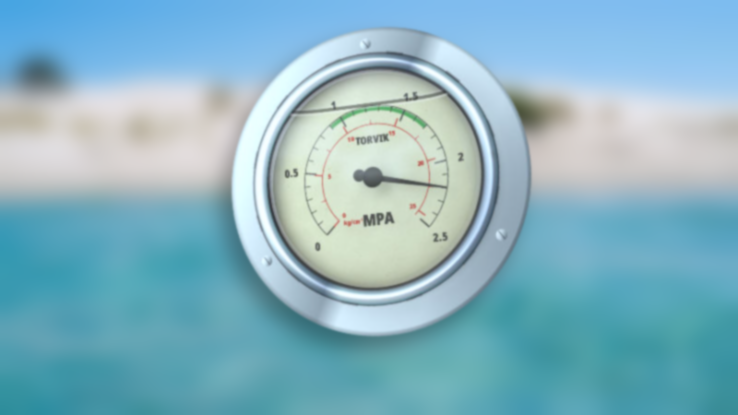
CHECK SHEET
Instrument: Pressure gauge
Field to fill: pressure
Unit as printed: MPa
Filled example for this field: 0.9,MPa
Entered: 2.2,MPa
